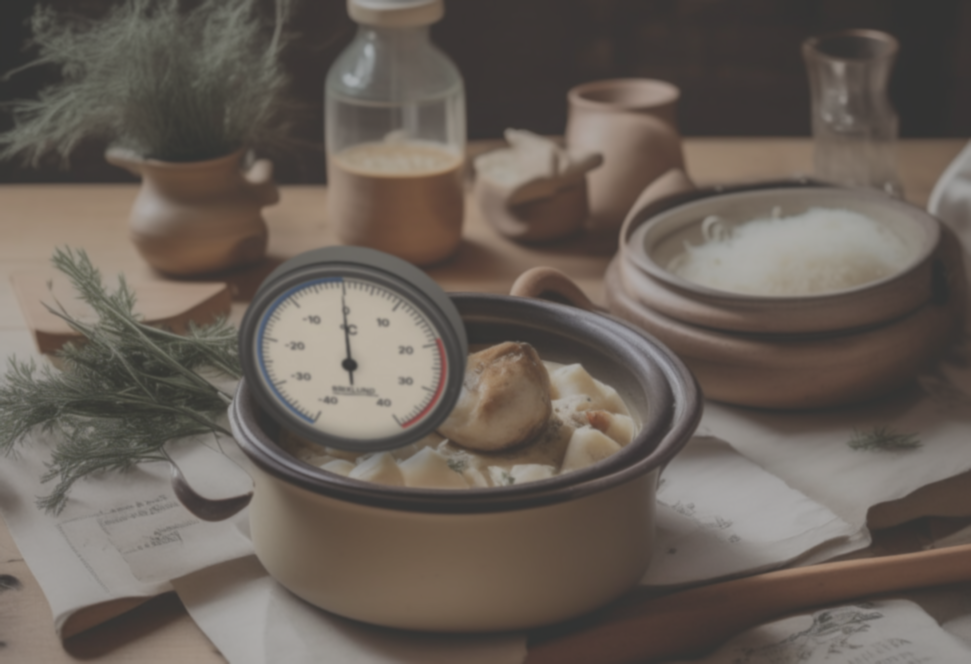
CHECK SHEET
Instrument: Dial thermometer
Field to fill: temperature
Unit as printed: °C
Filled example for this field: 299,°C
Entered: 0,°C
